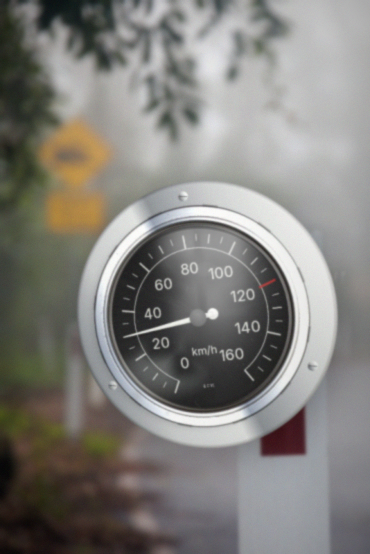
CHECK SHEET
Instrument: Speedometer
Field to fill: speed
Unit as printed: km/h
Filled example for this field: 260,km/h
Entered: 30,km/h
